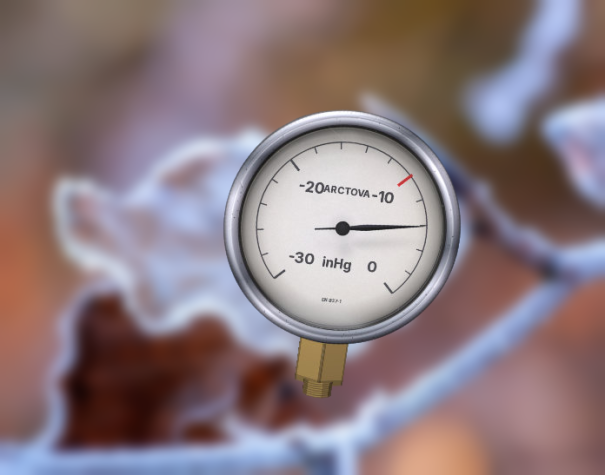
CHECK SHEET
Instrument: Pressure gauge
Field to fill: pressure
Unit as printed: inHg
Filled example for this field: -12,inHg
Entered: -6,inHg
